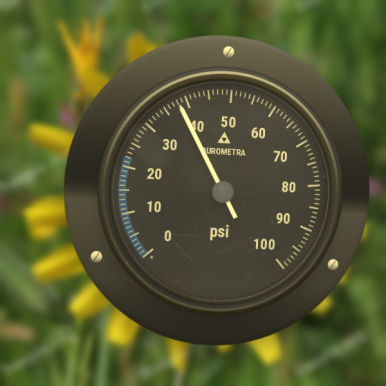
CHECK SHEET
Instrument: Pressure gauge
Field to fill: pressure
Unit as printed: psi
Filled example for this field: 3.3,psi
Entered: 38,psi
